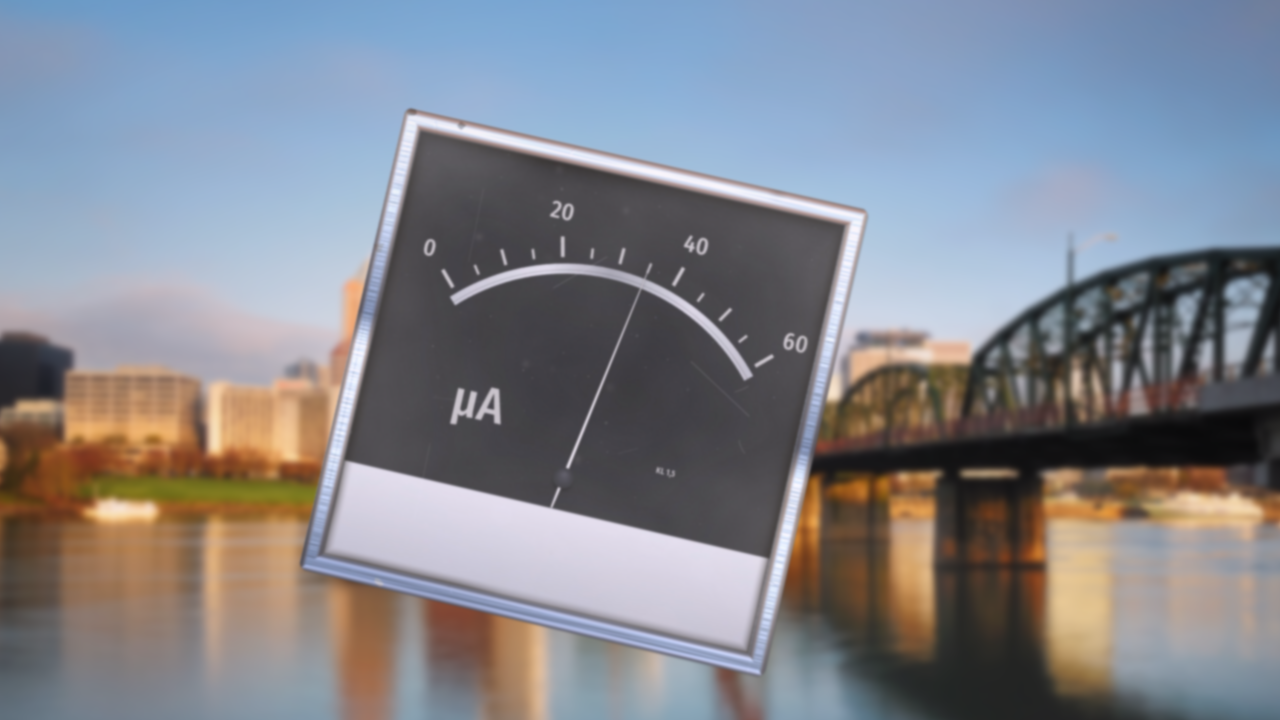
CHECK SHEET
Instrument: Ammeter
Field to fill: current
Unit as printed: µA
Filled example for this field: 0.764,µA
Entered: 35,µA
